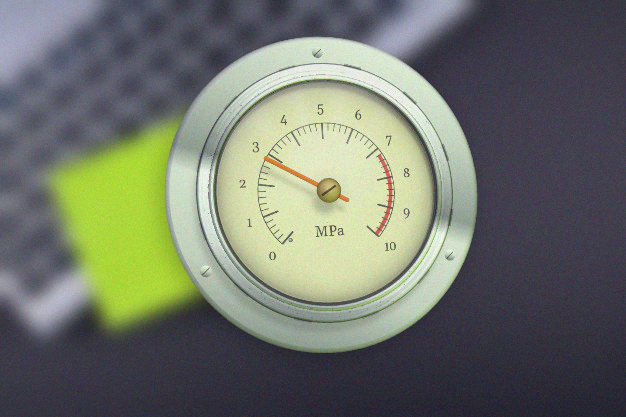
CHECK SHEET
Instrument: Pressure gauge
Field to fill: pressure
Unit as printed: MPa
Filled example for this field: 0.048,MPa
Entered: 2.8,MPa
